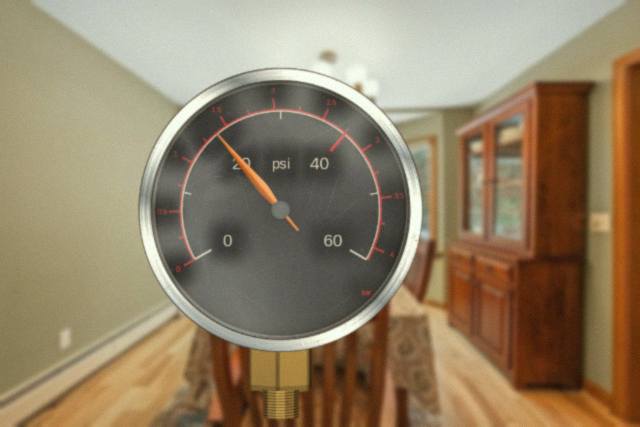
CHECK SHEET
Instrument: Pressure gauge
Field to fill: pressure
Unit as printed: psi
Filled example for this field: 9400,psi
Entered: 20,psi
